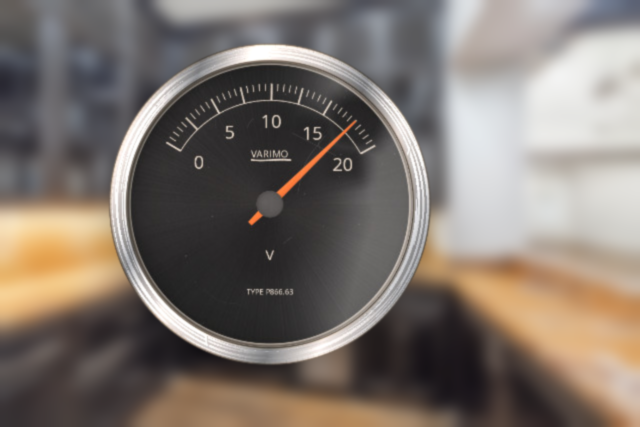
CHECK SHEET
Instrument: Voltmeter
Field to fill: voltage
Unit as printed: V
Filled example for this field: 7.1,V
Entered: 17.5,V
